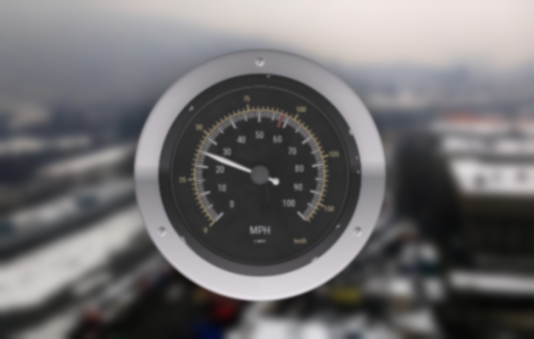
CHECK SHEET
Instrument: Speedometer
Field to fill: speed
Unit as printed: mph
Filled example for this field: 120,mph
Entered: 25,mph
